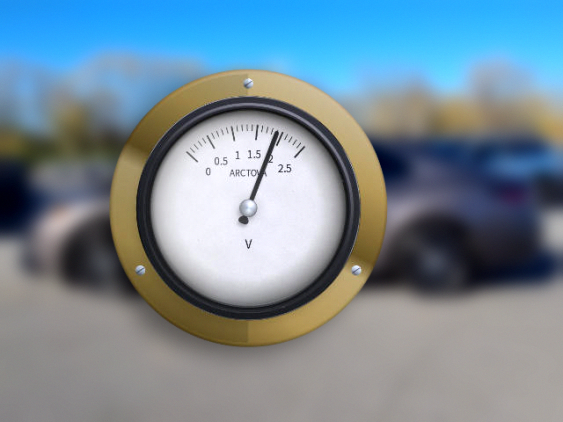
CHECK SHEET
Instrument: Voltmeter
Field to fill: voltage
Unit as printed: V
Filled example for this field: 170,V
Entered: 1.9,V
